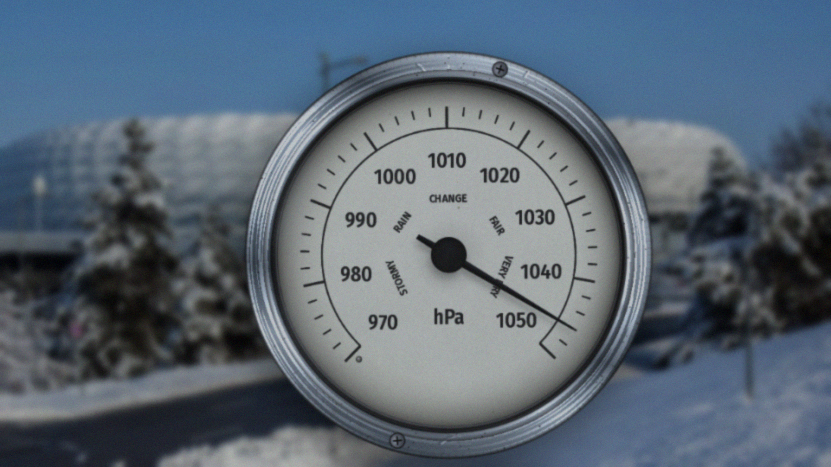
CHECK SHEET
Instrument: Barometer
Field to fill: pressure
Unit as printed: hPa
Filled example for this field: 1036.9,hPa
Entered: 1046,hPa
